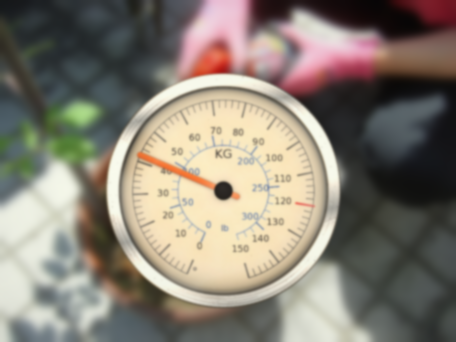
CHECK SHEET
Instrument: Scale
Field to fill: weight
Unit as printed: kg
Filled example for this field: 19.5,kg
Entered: 42,kg
